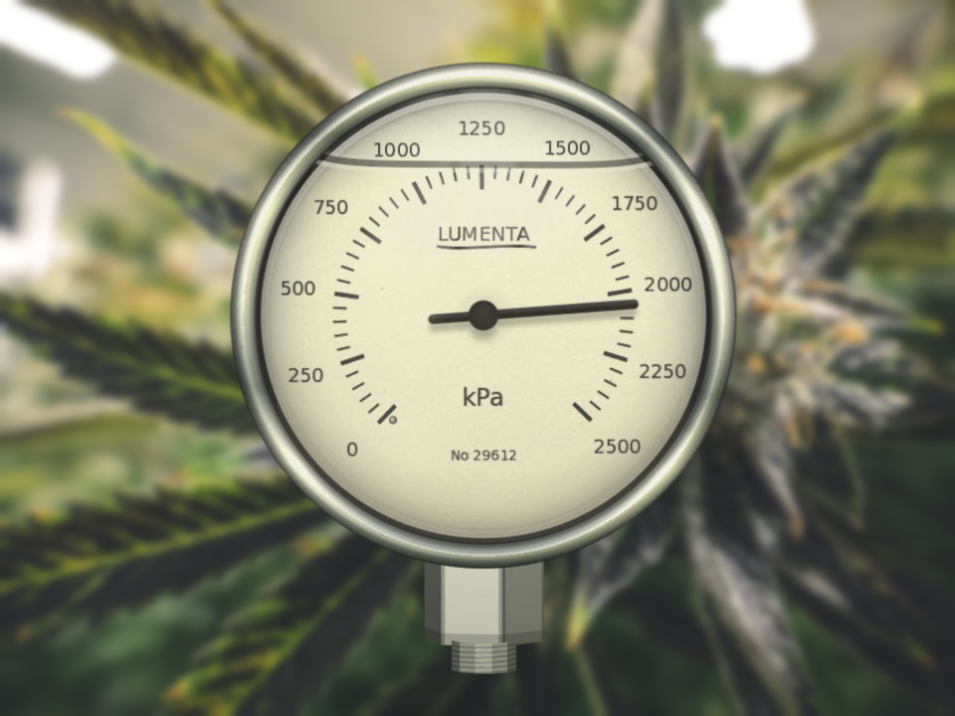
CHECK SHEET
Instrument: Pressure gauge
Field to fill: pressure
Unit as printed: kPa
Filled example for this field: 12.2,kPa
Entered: 2050,kPa
